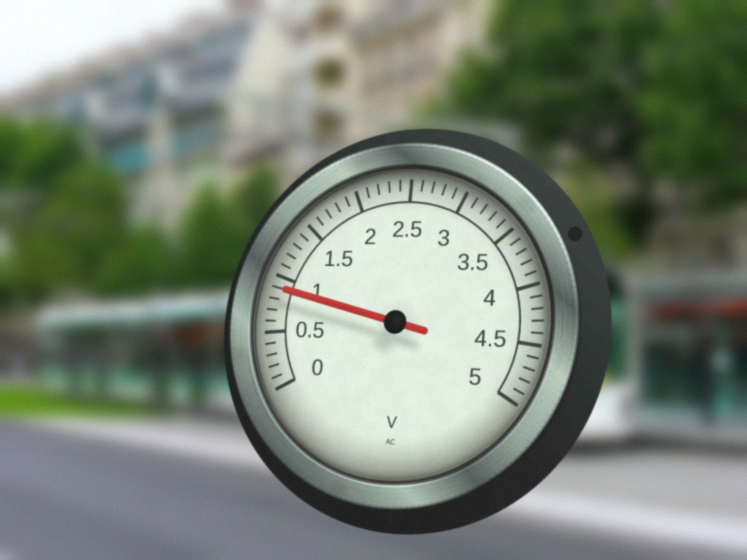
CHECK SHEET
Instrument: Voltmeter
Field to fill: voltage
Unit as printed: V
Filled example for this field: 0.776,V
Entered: 0.9,V
